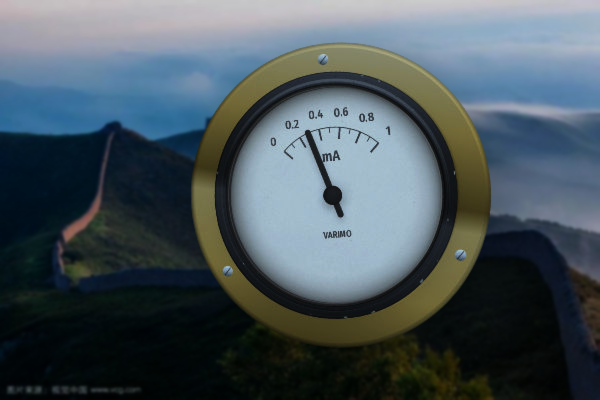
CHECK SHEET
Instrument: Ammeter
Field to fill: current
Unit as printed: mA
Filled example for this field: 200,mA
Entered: 0.3,mA
